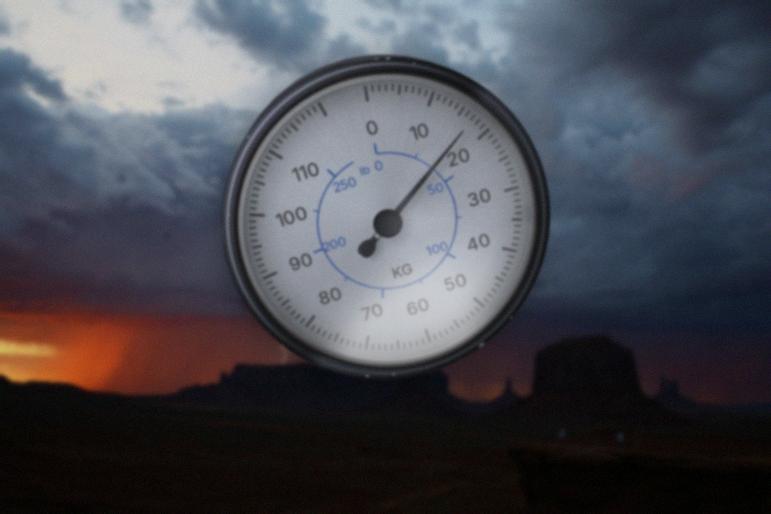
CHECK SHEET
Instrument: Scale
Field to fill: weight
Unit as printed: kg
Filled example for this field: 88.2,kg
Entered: 17,kg
